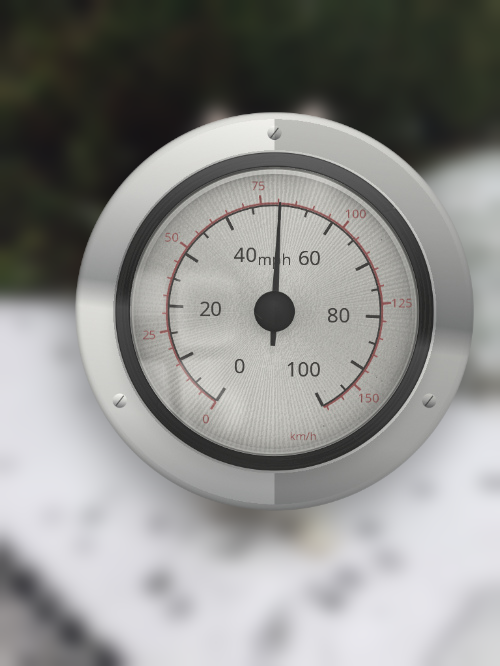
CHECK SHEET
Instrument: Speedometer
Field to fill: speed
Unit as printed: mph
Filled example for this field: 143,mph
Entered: 50,mph
